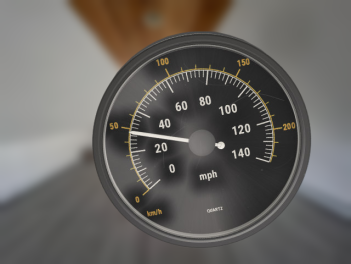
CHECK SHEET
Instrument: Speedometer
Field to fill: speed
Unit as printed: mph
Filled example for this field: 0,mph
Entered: 30,mph
